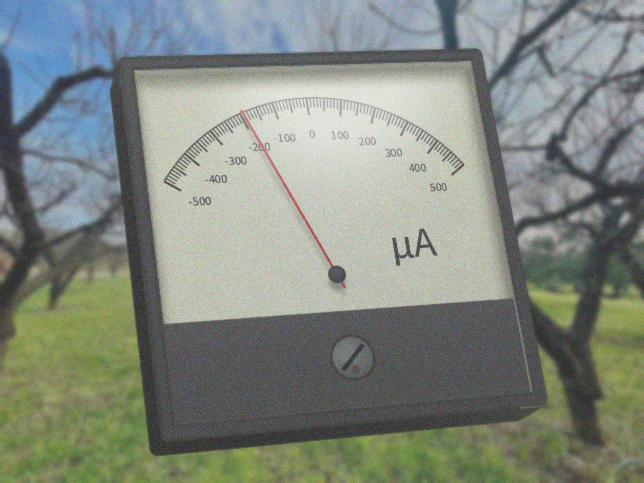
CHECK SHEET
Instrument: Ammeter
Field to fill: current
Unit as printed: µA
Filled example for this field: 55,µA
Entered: -200,µA
